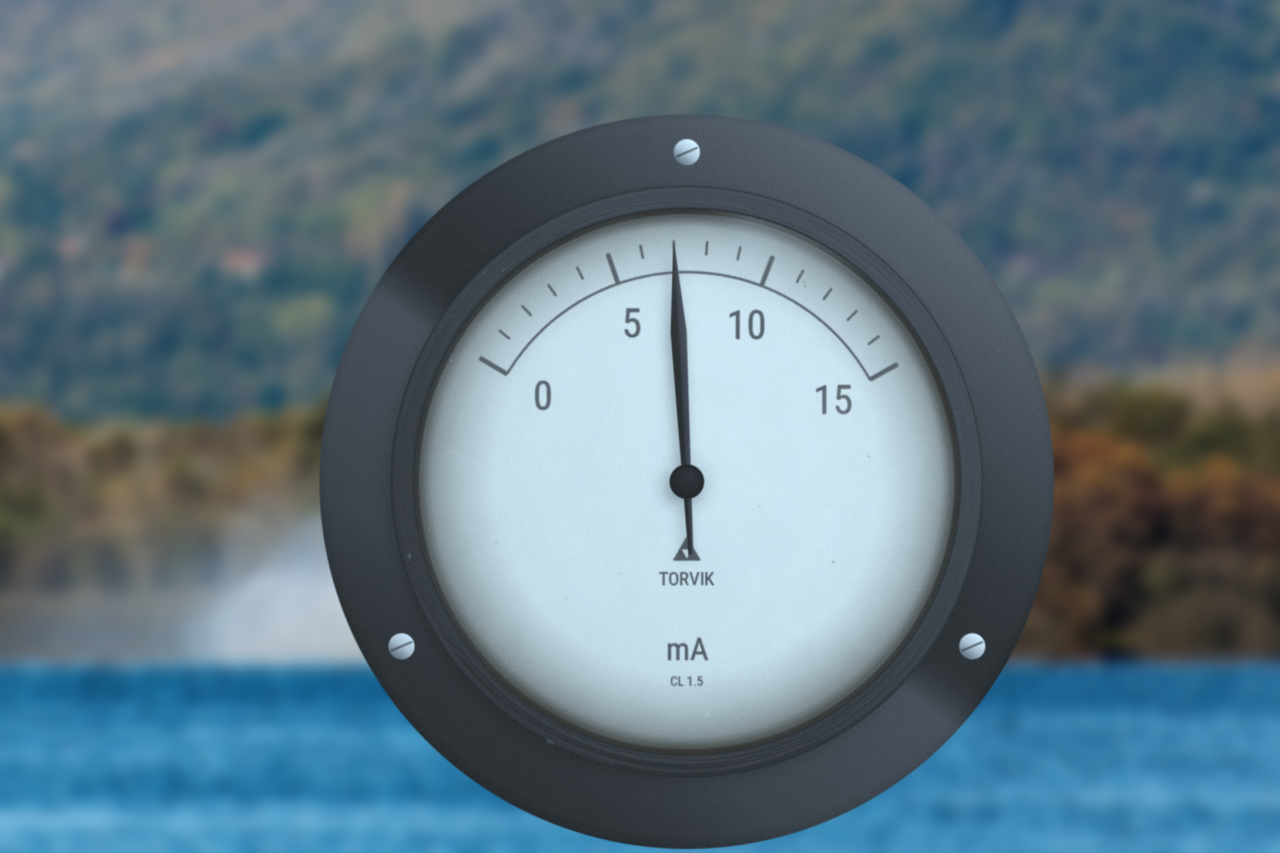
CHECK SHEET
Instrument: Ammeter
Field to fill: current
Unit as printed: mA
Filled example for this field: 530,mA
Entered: 7,mA
